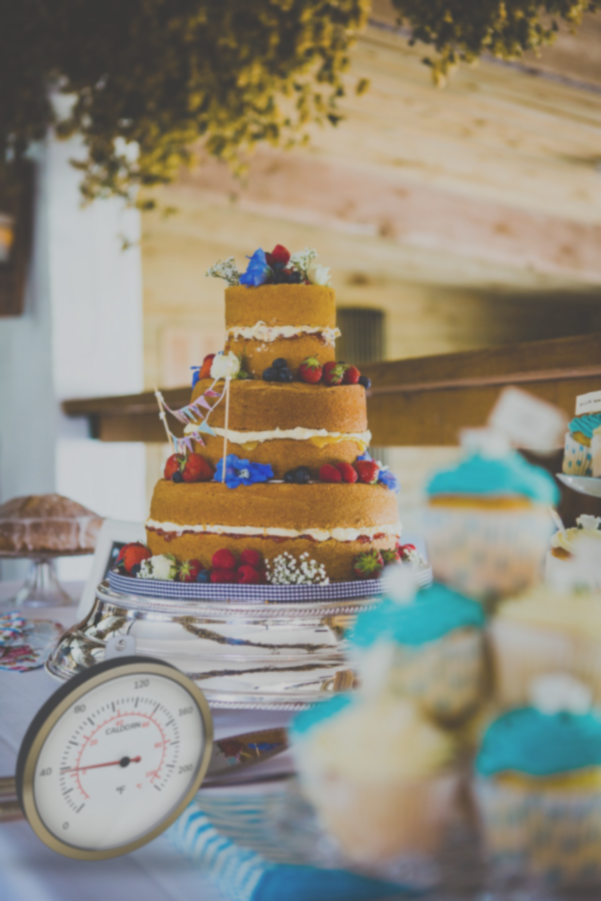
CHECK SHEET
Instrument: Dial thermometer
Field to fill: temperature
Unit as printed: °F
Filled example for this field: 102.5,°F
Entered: 40,°F
